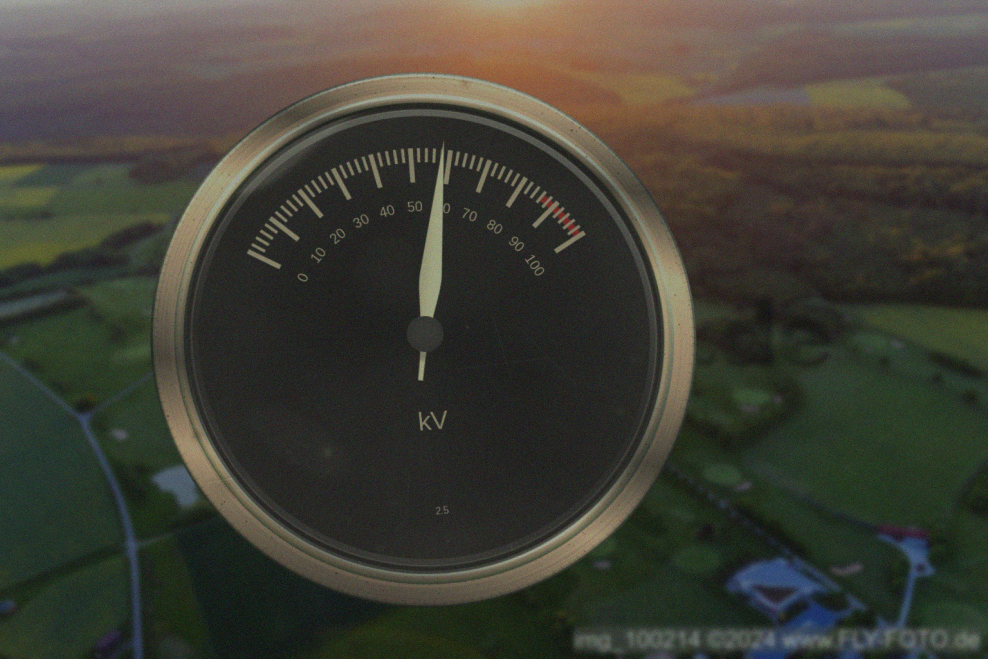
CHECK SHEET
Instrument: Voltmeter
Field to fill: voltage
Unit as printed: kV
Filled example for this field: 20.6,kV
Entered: 58,kV
